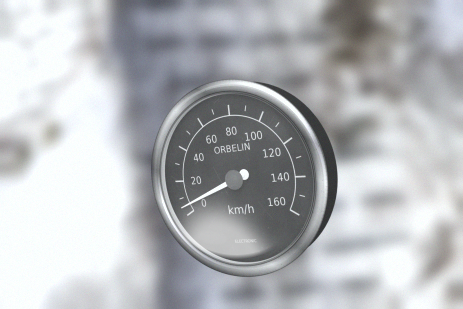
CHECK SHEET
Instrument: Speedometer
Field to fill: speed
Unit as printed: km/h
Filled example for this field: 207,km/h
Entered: 5,km/h
